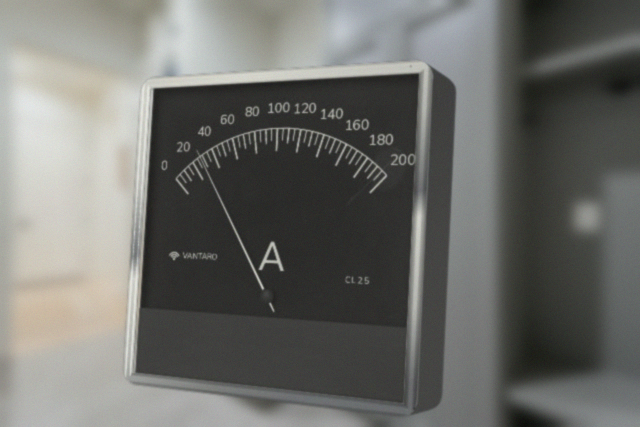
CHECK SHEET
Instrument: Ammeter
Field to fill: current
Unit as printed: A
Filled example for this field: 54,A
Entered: 30,A
